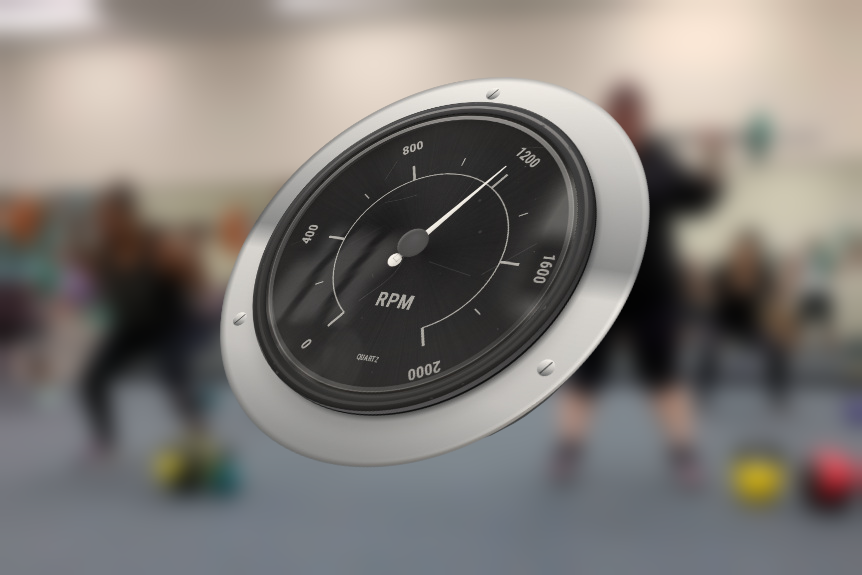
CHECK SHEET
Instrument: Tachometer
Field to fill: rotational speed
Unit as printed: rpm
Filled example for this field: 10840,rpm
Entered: 1200,rpm
